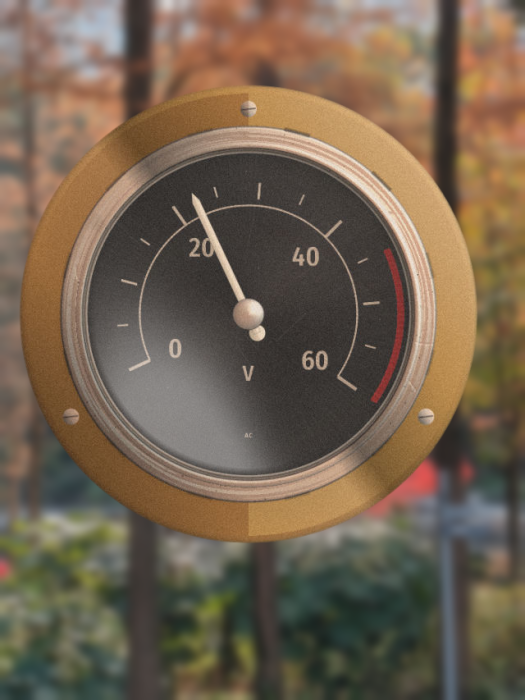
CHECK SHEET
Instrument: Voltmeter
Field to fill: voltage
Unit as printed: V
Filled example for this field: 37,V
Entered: 22.5,V
